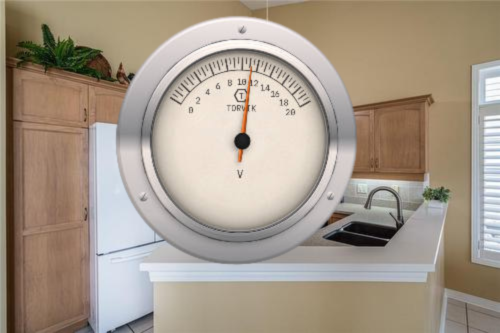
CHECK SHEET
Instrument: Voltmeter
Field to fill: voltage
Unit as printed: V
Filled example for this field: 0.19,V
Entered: 11,V
